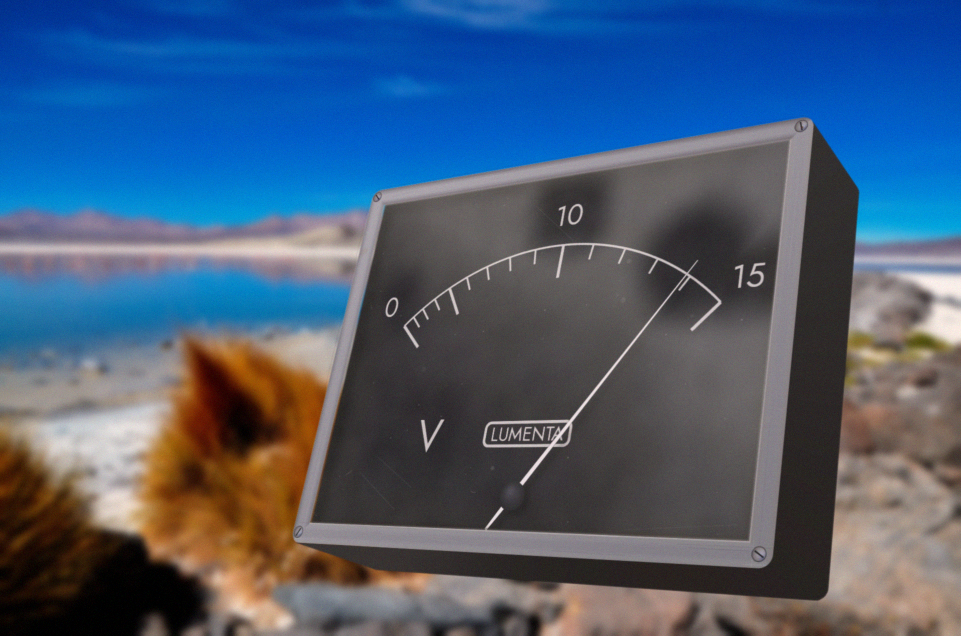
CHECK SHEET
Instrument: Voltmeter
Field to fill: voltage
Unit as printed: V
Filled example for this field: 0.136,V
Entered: 14,V
